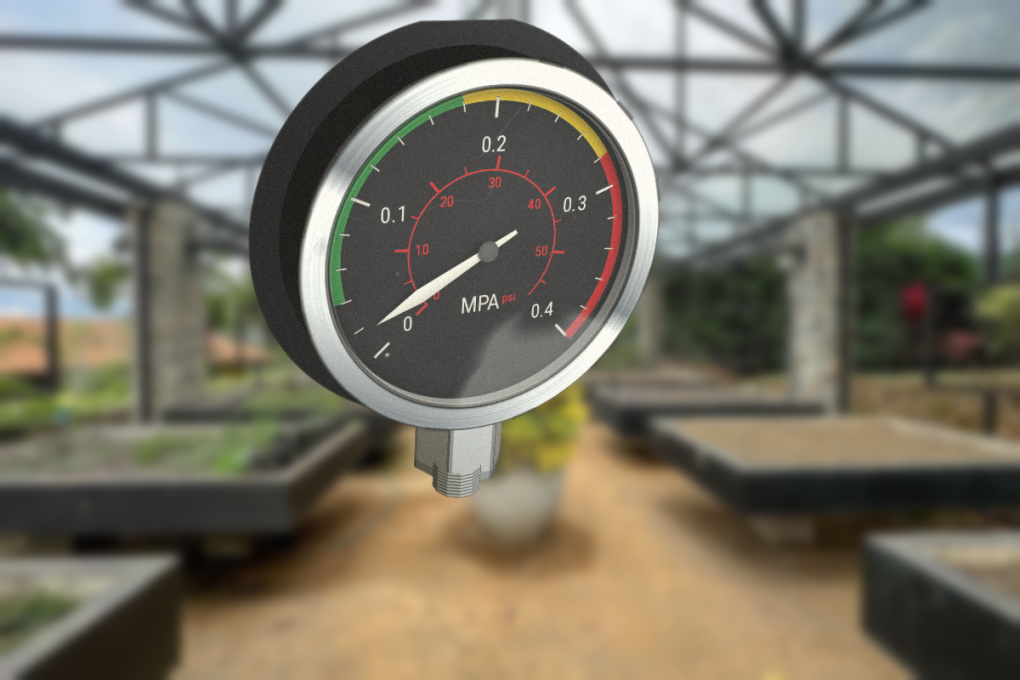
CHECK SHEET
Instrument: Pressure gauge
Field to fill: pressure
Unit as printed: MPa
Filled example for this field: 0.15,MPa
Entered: 0.02,MPa
